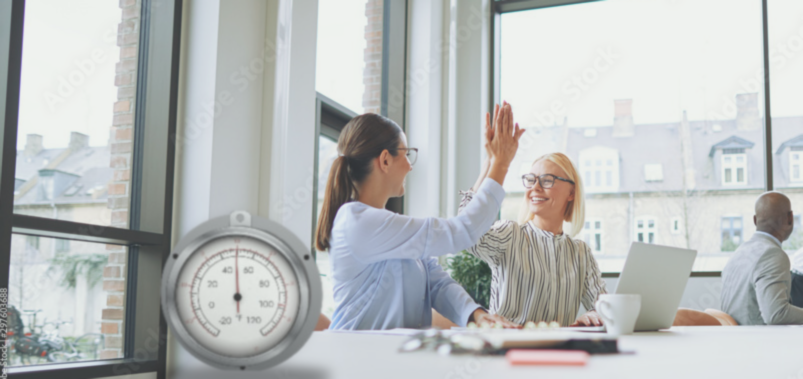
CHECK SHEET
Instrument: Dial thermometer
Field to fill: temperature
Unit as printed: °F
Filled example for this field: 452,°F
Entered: 50,°F
